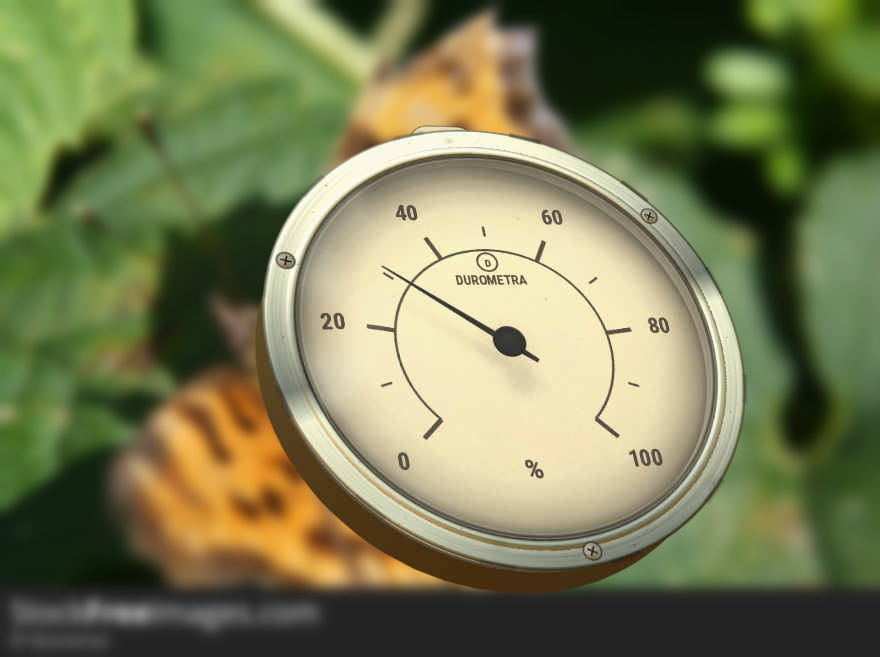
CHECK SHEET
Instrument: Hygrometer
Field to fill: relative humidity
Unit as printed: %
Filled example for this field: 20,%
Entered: 30,%
